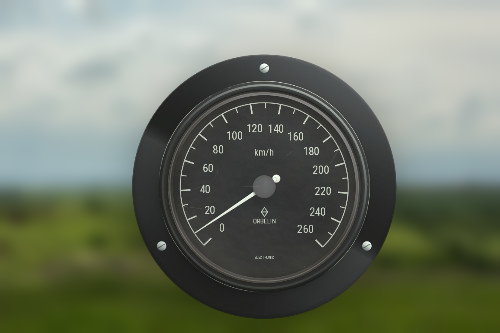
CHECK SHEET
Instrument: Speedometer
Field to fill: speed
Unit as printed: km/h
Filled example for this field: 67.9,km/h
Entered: 10,km/h
